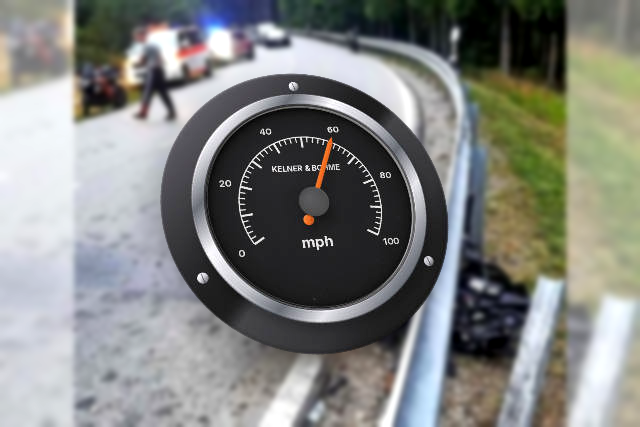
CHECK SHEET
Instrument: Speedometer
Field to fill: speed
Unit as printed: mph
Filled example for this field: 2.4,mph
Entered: 60,mph
